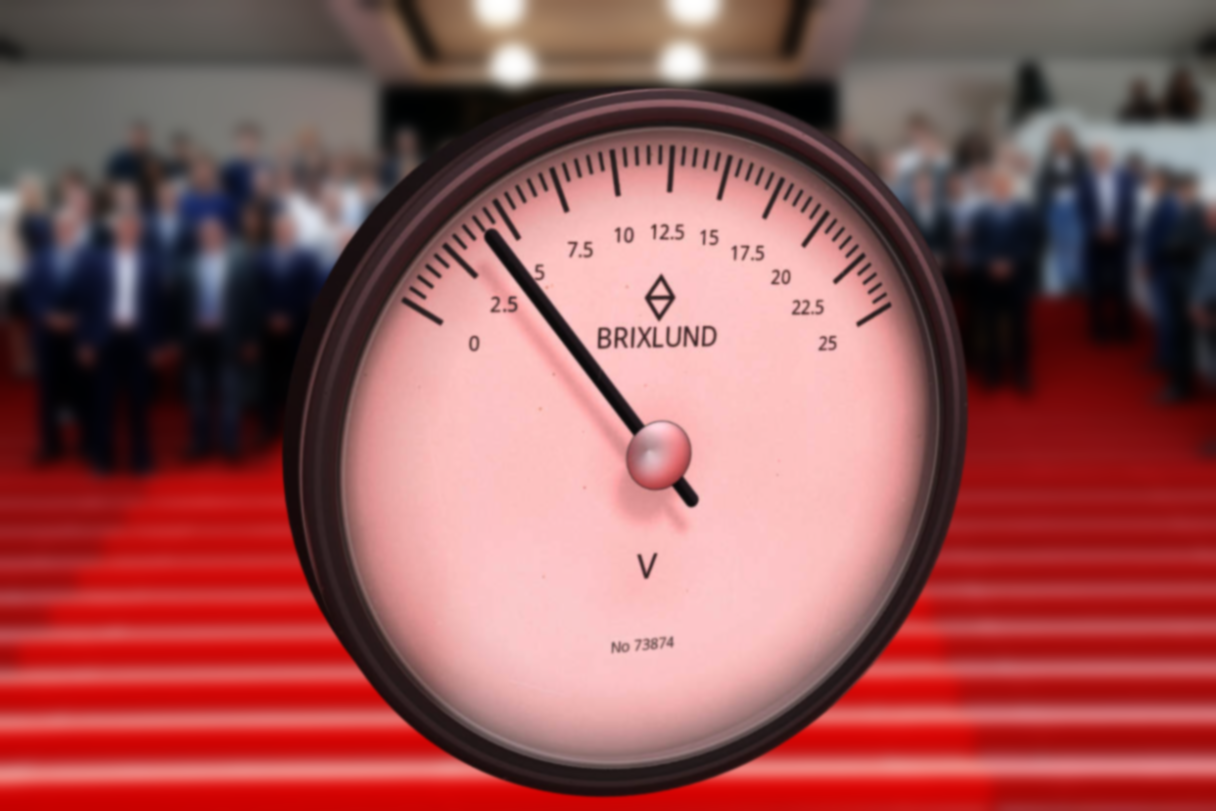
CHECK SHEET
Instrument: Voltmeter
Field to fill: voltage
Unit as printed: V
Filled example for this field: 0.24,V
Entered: 4,V
